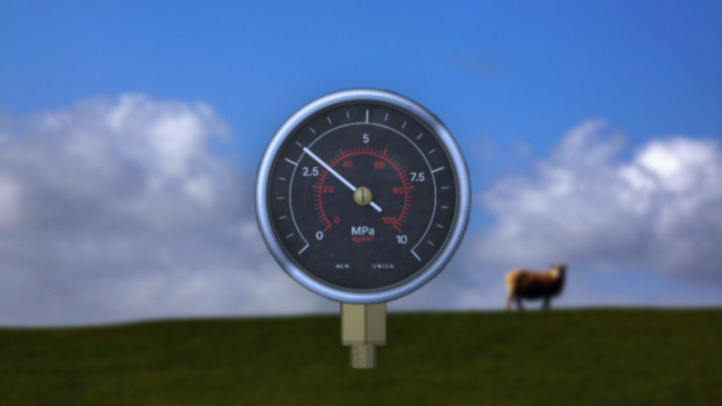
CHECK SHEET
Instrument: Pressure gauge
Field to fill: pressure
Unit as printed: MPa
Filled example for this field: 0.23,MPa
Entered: 3,MPa
